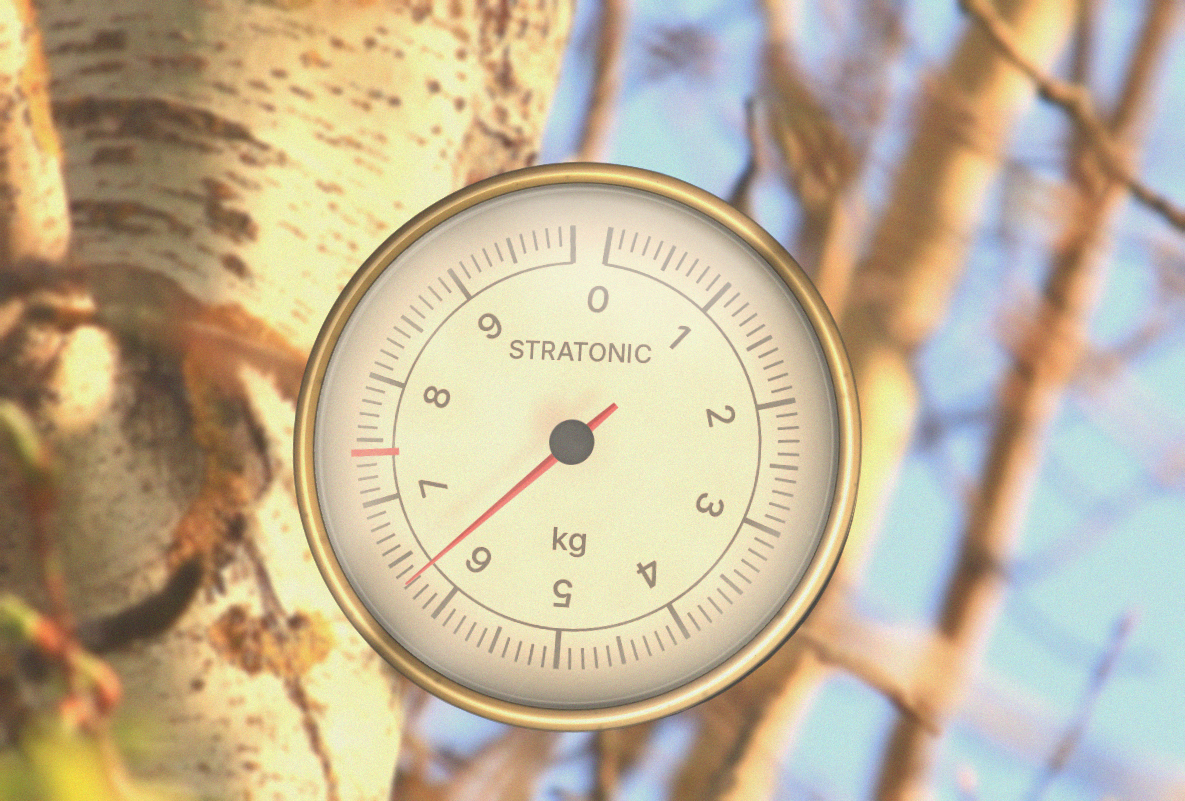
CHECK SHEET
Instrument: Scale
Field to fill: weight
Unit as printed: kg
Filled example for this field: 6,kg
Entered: 6.3,kg
